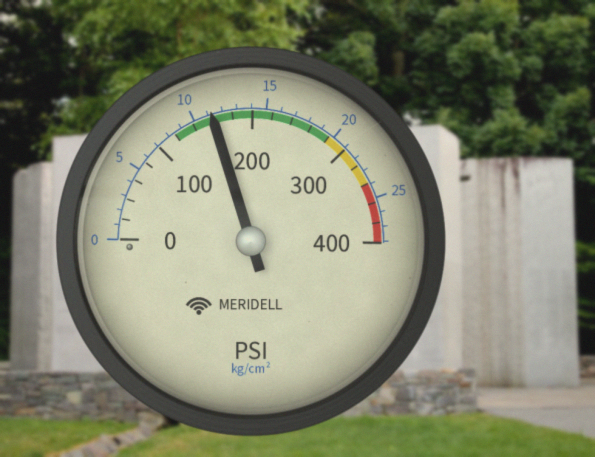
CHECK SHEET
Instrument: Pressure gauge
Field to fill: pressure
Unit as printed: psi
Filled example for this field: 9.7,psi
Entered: 160,psi
